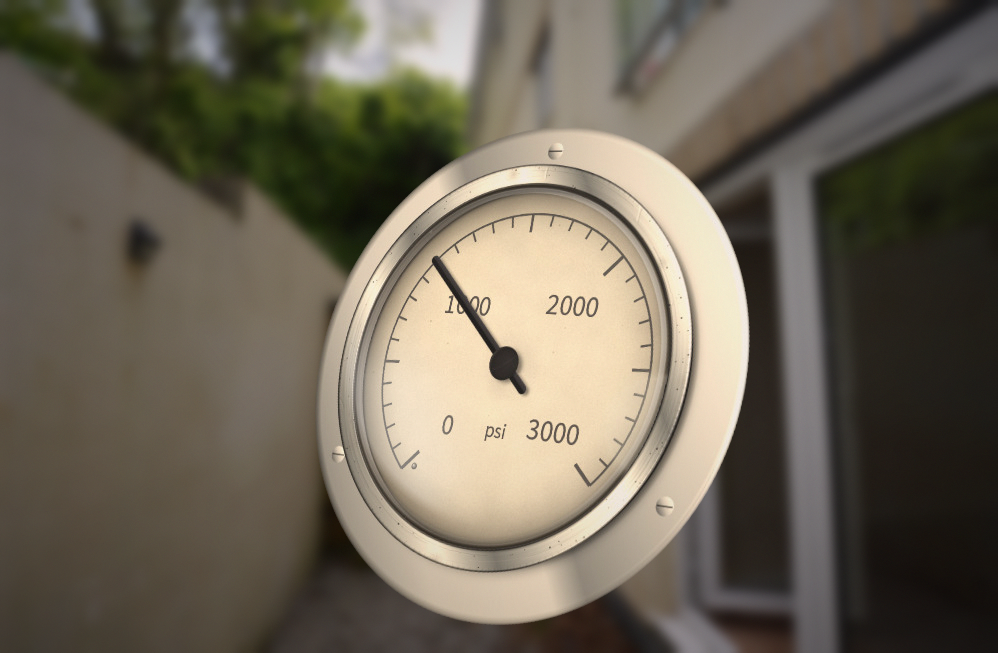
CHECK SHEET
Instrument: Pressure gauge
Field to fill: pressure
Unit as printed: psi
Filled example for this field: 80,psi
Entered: 1000,psi
